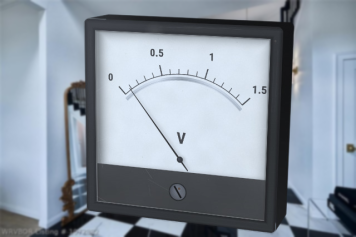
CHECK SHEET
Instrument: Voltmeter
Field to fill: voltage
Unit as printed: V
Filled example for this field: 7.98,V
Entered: 0.1,V
